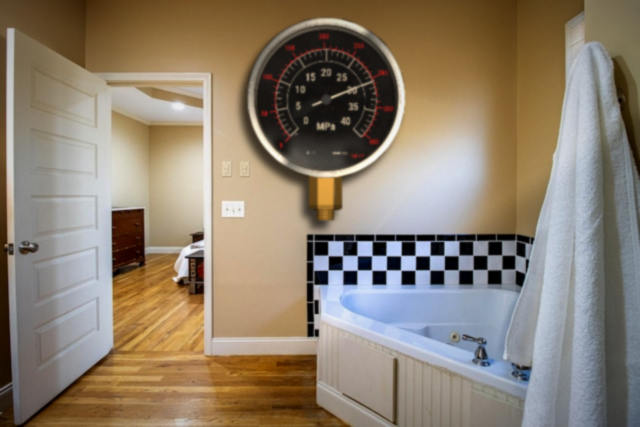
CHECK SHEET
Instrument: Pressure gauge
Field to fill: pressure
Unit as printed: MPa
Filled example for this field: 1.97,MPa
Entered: 30,MPa
